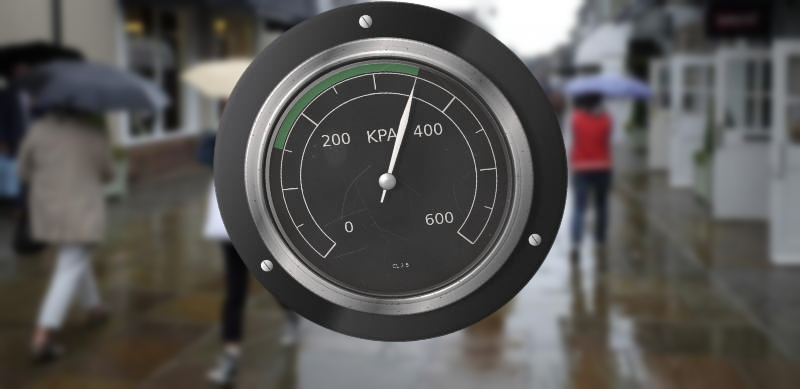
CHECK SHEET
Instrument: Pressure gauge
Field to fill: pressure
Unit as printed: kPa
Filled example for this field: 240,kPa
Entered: 350,kPa
